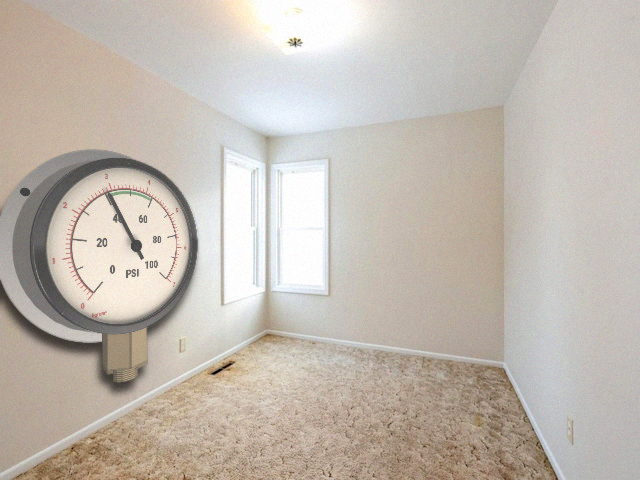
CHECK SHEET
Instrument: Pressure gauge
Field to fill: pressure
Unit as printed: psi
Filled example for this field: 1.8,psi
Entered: 40,psi
